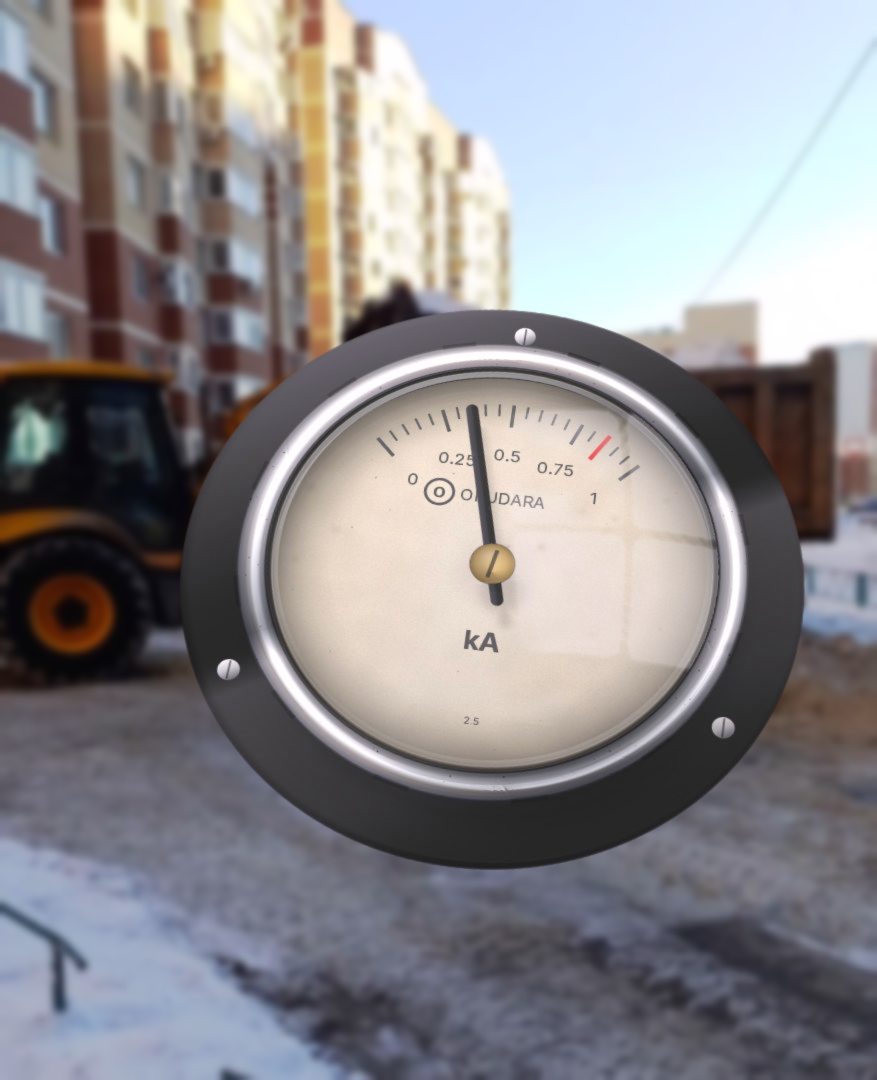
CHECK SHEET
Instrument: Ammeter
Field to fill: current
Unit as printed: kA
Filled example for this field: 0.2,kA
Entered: 0.35,kA
